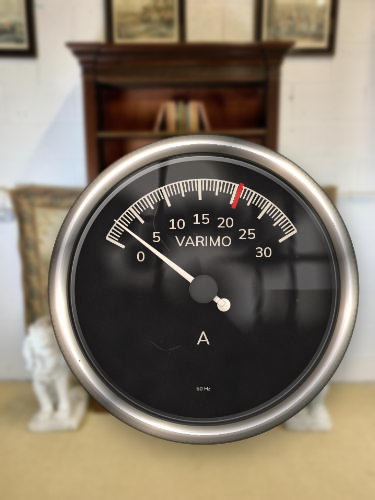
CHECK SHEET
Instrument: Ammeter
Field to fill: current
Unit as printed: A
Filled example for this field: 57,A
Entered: 2.5,A
